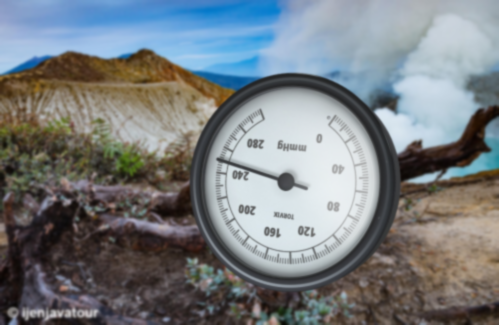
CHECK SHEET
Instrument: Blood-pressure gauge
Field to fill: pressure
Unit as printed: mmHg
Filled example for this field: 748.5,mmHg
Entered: 250,mmHg
